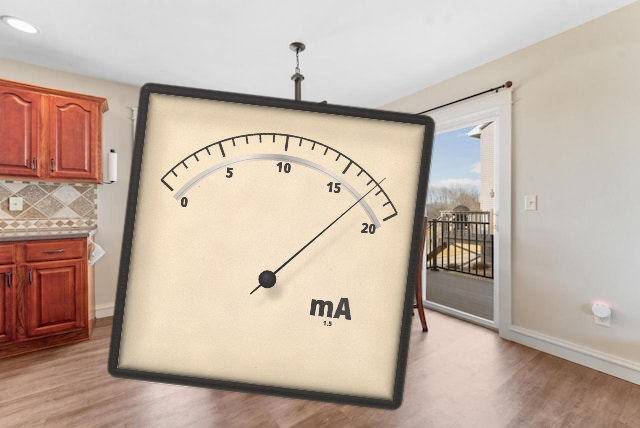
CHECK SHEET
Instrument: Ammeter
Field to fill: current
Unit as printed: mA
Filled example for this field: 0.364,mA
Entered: 17.5,mA
